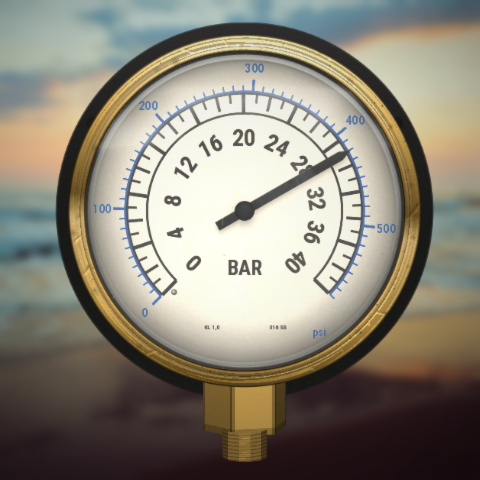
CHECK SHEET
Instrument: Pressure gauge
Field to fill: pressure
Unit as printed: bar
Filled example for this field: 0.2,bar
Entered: 29,bar
